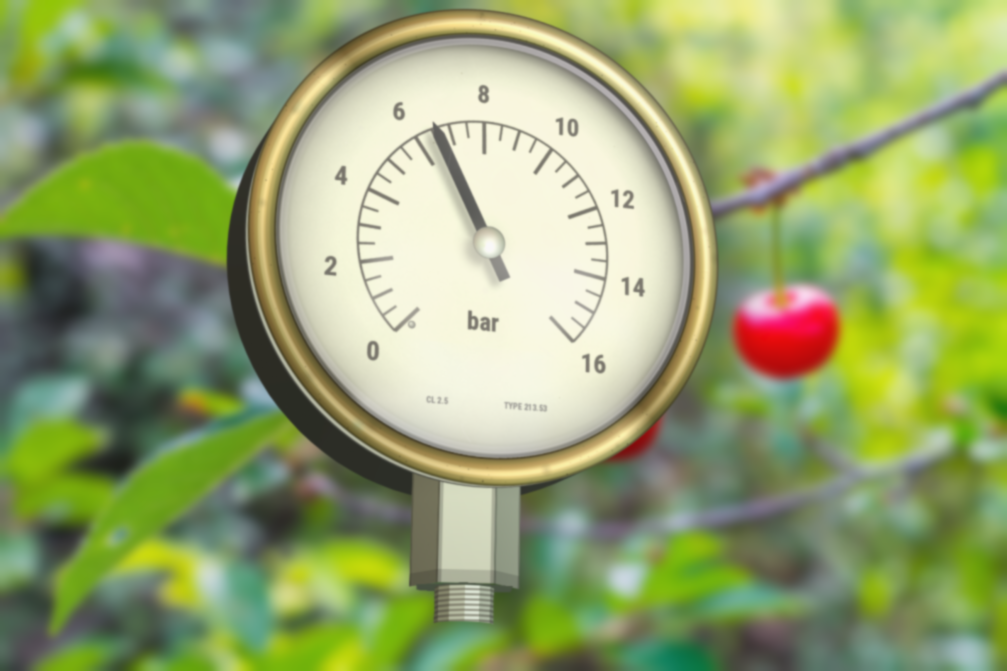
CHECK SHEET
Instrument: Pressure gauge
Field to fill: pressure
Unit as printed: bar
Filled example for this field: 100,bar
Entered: 6.5,bar
